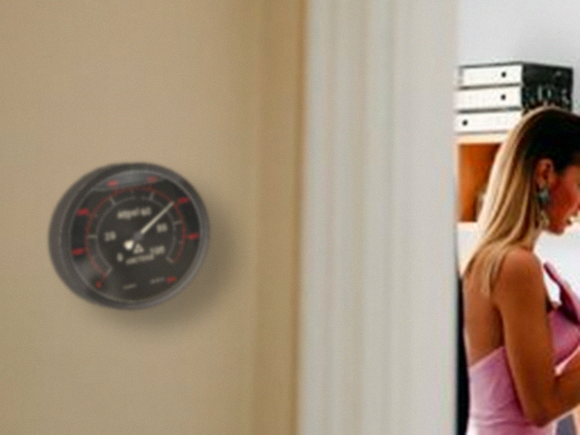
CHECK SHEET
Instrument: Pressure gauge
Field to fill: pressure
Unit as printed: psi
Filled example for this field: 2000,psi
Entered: 70,psi
